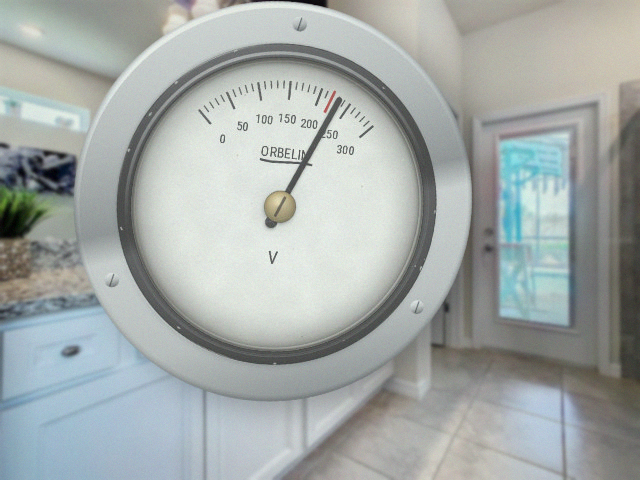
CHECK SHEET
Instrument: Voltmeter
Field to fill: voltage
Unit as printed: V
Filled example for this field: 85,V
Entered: 230,V
